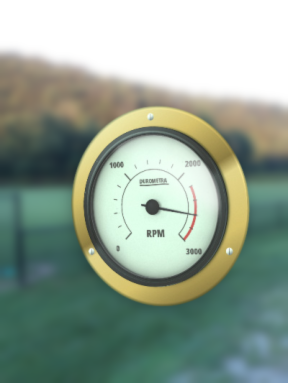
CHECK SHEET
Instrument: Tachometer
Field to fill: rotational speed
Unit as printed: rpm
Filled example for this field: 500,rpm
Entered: 2600,rpm
